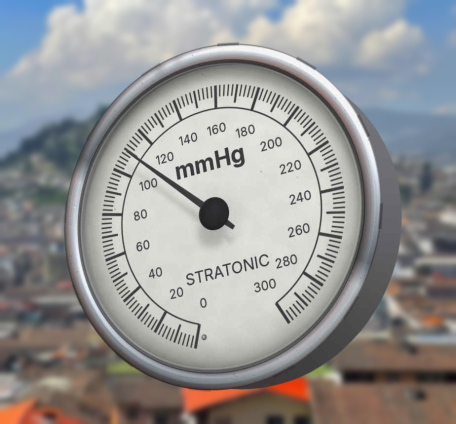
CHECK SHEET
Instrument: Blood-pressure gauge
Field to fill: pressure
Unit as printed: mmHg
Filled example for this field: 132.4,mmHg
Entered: 110,mmHg
